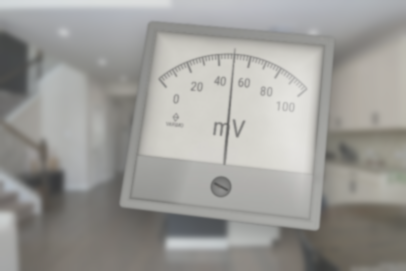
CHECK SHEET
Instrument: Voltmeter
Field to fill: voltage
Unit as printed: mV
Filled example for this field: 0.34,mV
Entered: 50,mV
